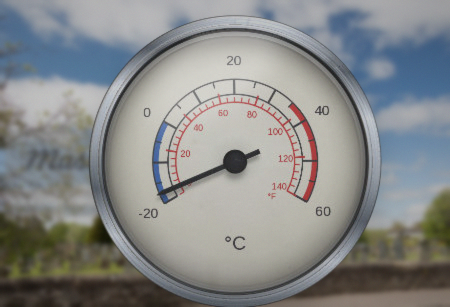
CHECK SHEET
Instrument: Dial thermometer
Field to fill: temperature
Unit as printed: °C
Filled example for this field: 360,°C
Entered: -17.5,°C
